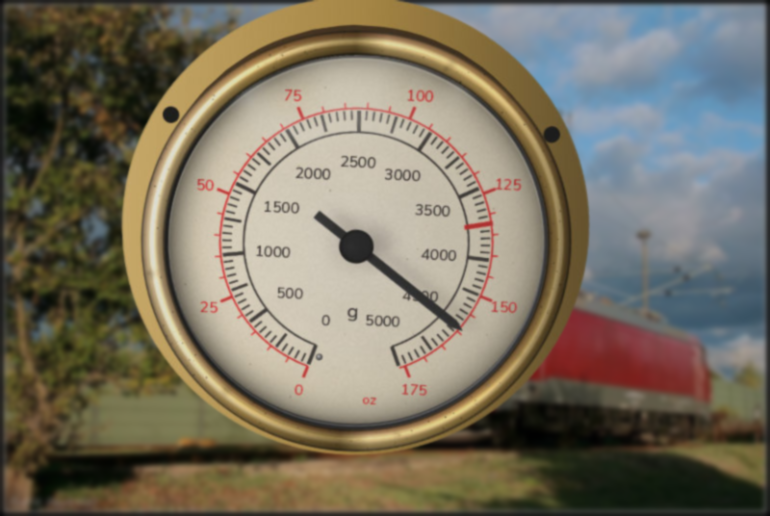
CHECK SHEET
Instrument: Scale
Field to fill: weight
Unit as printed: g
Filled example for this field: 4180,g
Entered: 4500,g
